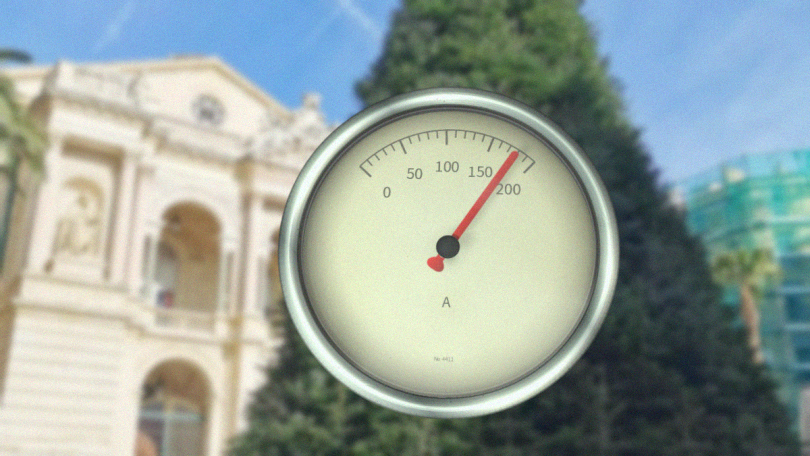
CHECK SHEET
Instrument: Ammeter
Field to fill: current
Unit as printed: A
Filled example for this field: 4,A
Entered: 180,A
